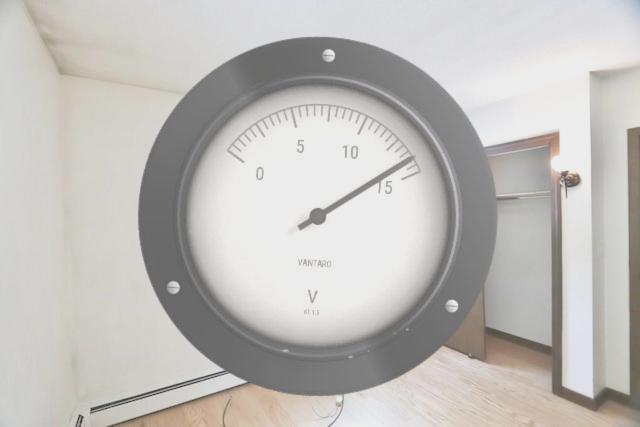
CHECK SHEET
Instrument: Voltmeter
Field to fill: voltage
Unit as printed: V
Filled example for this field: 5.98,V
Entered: 14,V
